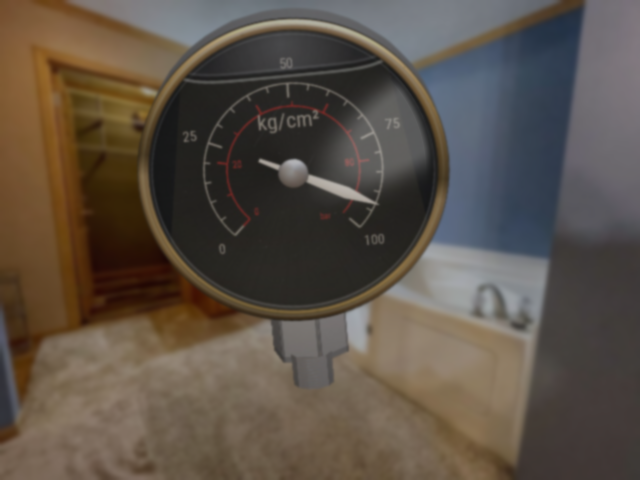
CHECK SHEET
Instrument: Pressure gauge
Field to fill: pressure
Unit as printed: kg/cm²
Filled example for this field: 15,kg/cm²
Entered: 92.5,kg/cm²
